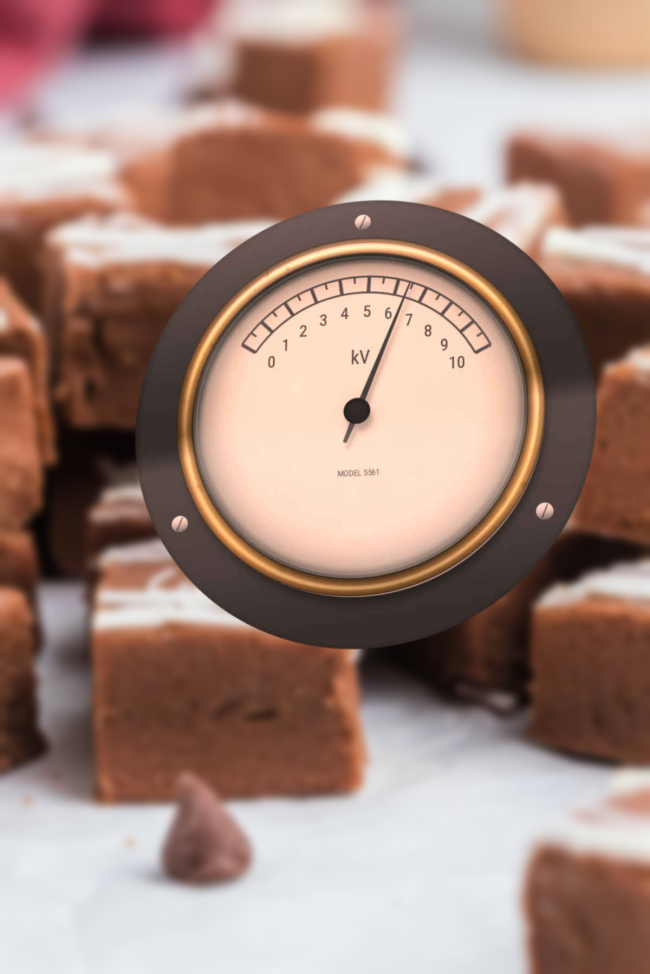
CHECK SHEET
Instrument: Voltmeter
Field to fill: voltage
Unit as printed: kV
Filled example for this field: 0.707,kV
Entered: 6.5,kV
